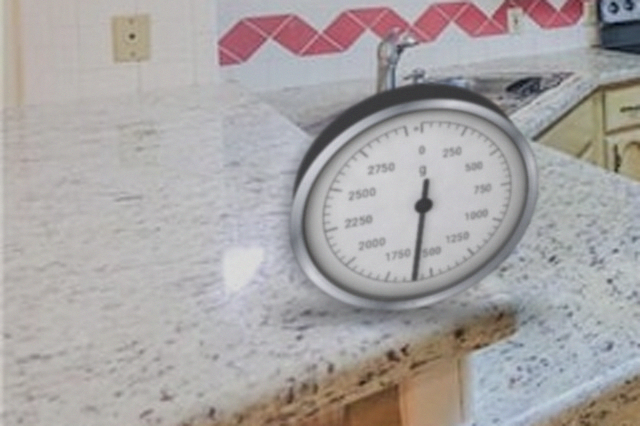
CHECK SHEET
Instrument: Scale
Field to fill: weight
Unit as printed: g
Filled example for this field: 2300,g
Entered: 1600,g
